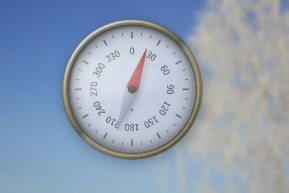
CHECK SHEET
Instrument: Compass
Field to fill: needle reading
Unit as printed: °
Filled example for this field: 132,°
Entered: 20,°
